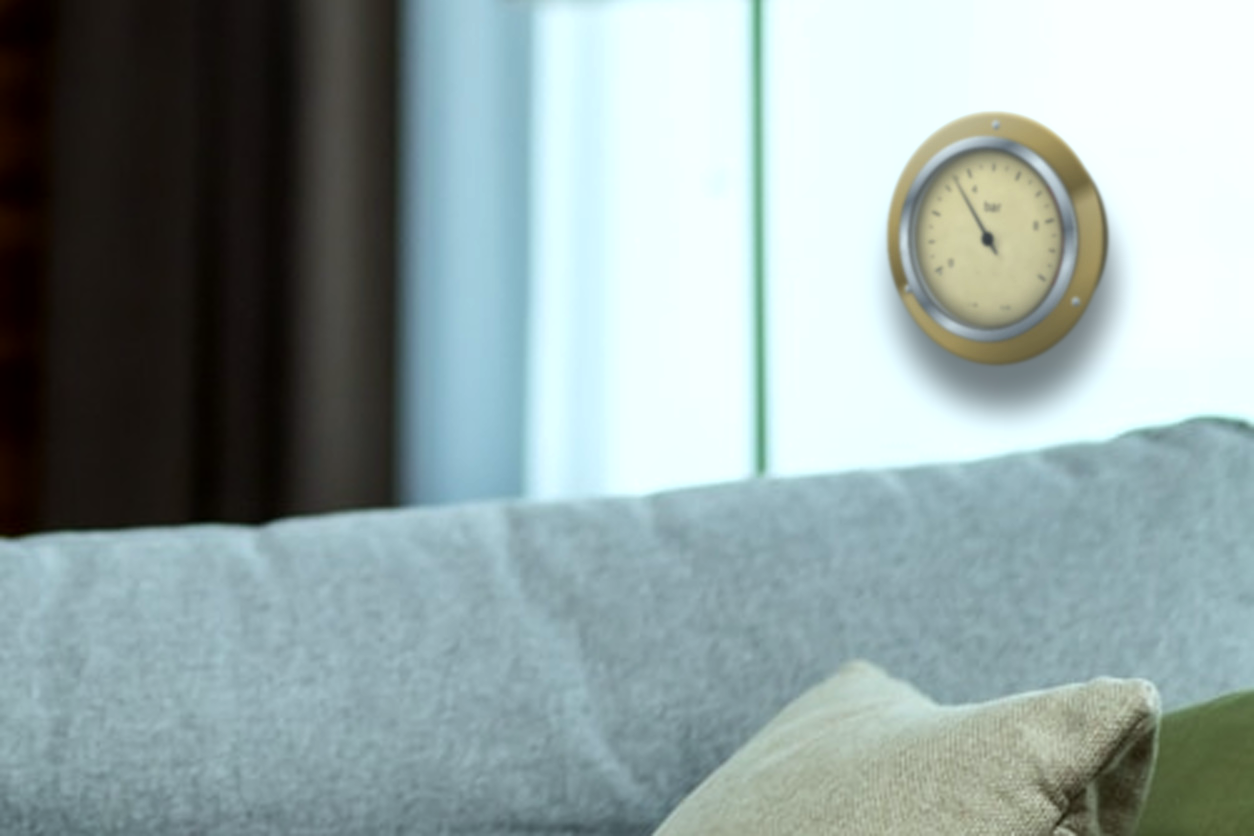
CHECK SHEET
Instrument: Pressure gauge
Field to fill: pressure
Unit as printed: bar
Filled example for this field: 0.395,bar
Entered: 3.5,bar
